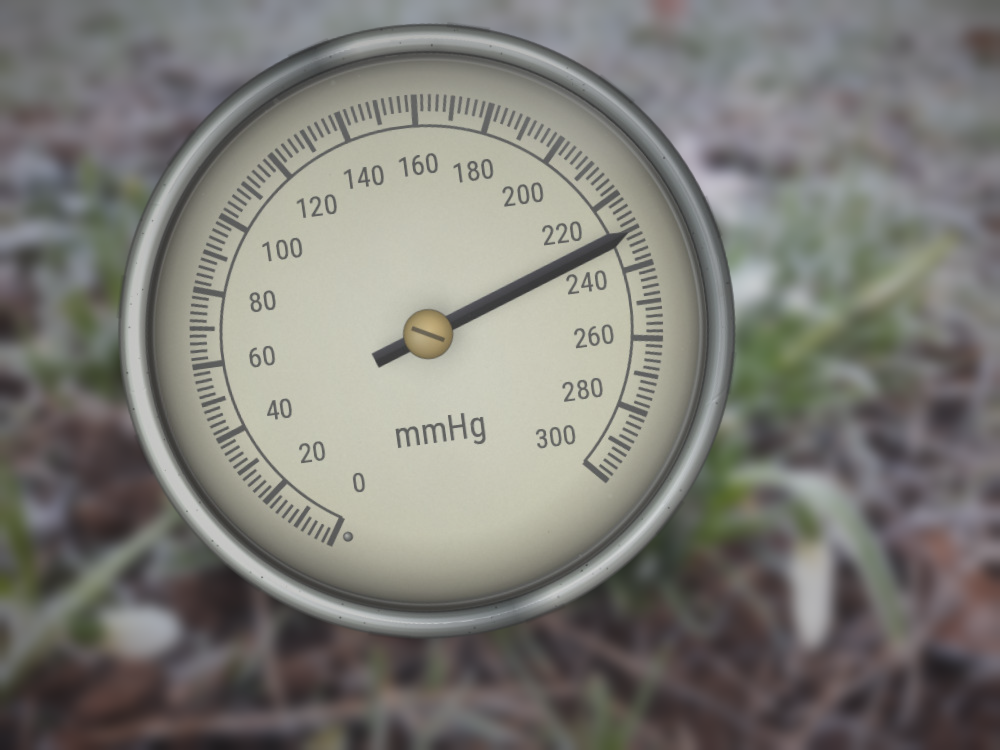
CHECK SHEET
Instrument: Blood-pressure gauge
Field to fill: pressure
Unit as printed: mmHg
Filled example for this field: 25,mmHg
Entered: 230,mmHg
